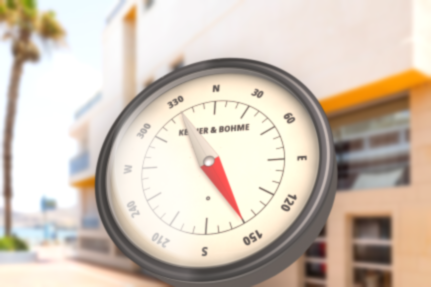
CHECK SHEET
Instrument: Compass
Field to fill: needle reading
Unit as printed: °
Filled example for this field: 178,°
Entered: 150,°
